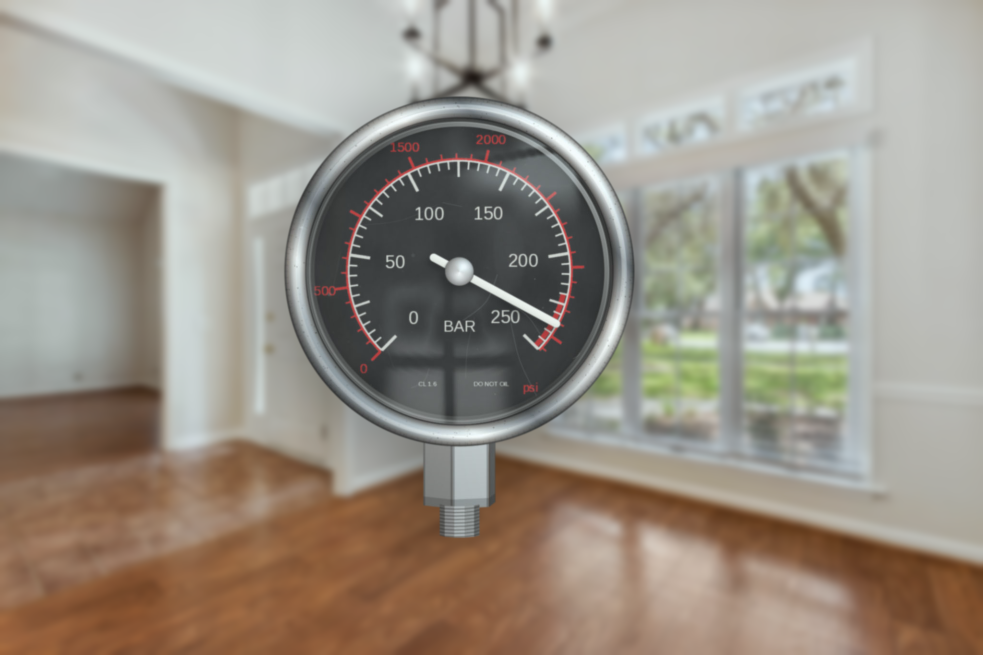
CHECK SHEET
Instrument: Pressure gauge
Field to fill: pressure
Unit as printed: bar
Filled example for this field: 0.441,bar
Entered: 235,bar
